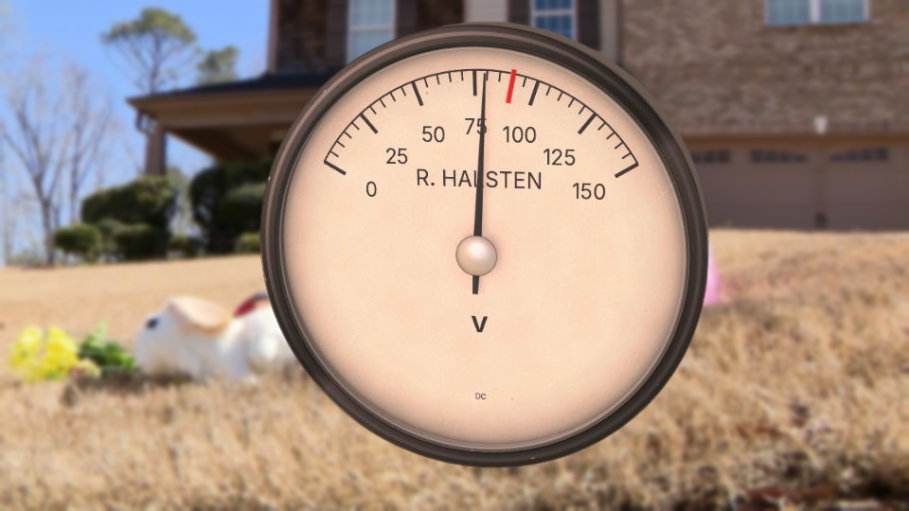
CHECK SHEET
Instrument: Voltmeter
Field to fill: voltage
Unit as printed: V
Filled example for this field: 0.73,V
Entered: 80,V
